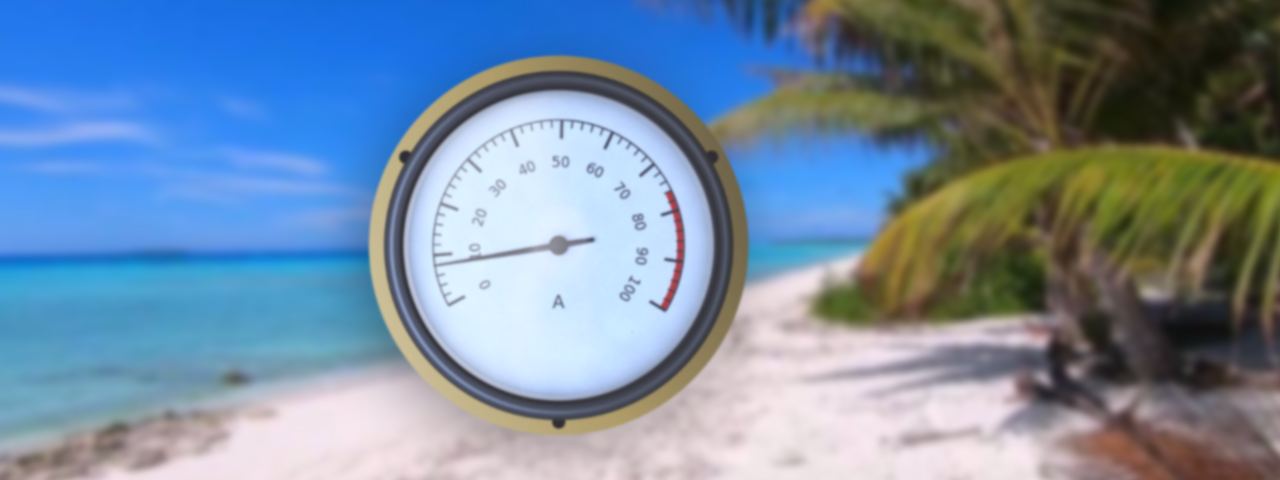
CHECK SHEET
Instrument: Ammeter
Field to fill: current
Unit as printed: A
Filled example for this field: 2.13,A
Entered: 8,A
